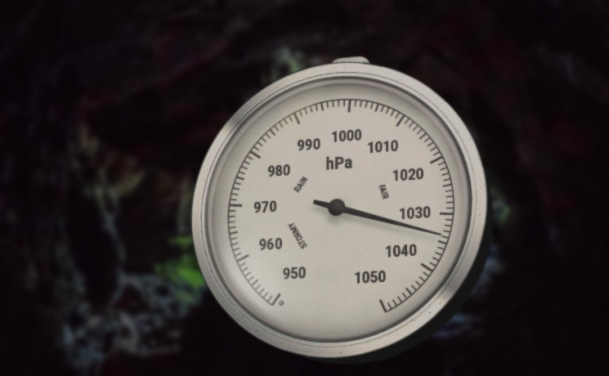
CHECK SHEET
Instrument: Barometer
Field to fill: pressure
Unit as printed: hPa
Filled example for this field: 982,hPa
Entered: 1034,hPa
